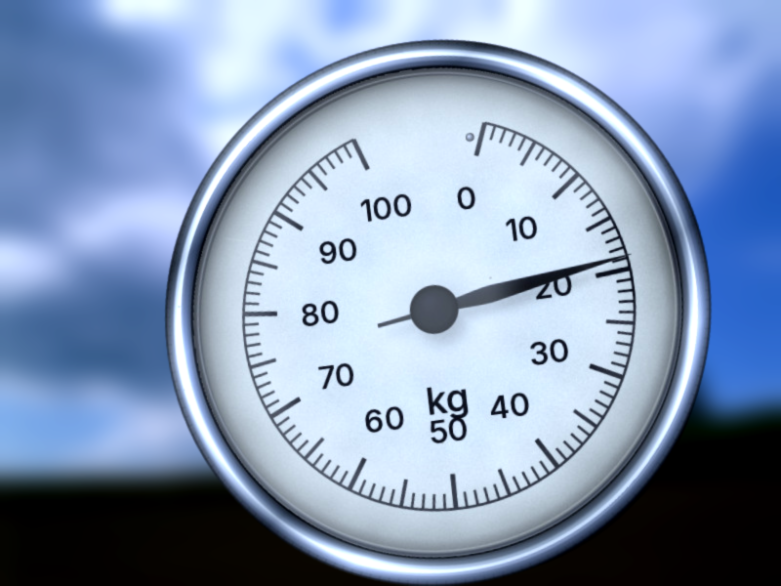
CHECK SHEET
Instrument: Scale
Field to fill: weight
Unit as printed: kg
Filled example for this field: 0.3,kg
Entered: 19,kg
